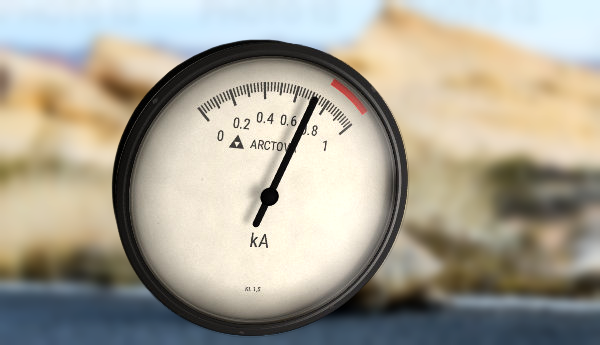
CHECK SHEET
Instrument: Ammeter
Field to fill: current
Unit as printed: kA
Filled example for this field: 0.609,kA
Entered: 0.7,kA
